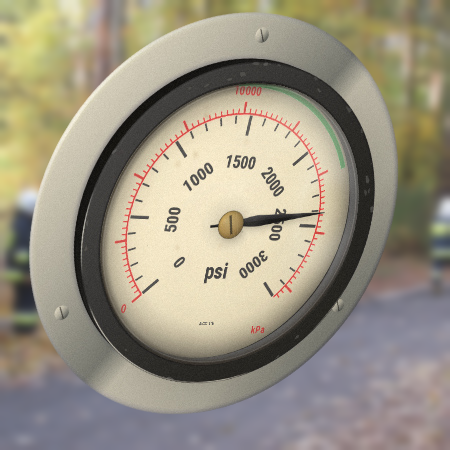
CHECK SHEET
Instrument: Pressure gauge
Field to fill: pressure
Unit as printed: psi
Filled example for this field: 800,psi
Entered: 2400,psi
